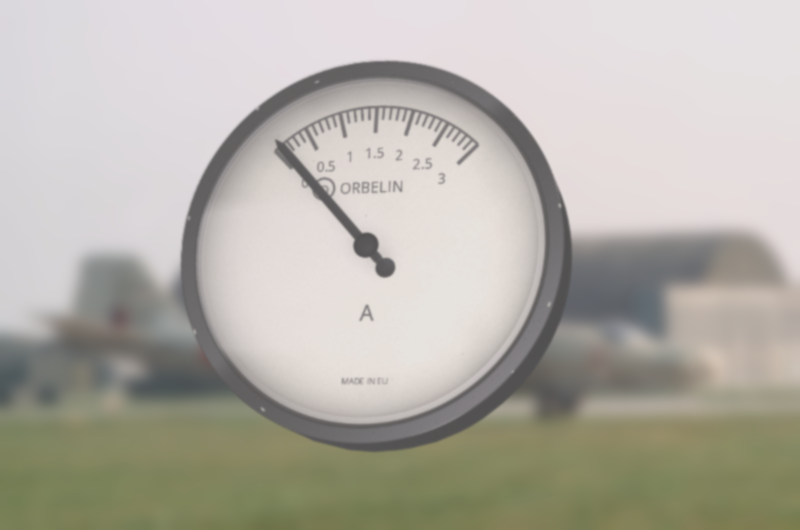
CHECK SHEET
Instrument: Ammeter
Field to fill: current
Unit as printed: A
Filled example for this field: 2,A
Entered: 0.1,A
